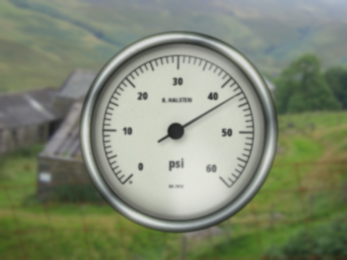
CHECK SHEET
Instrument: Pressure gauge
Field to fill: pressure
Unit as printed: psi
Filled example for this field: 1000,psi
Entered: 43,psi
